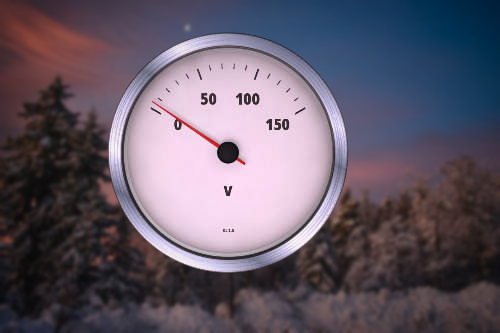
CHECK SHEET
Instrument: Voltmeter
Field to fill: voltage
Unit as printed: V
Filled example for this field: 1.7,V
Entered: 5,V
